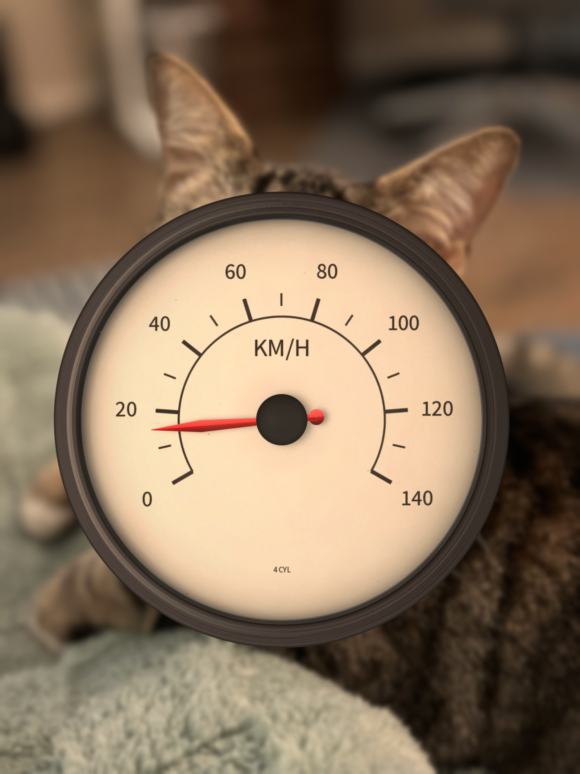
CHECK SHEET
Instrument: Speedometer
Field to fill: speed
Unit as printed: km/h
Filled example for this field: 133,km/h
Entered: 15,km/h
